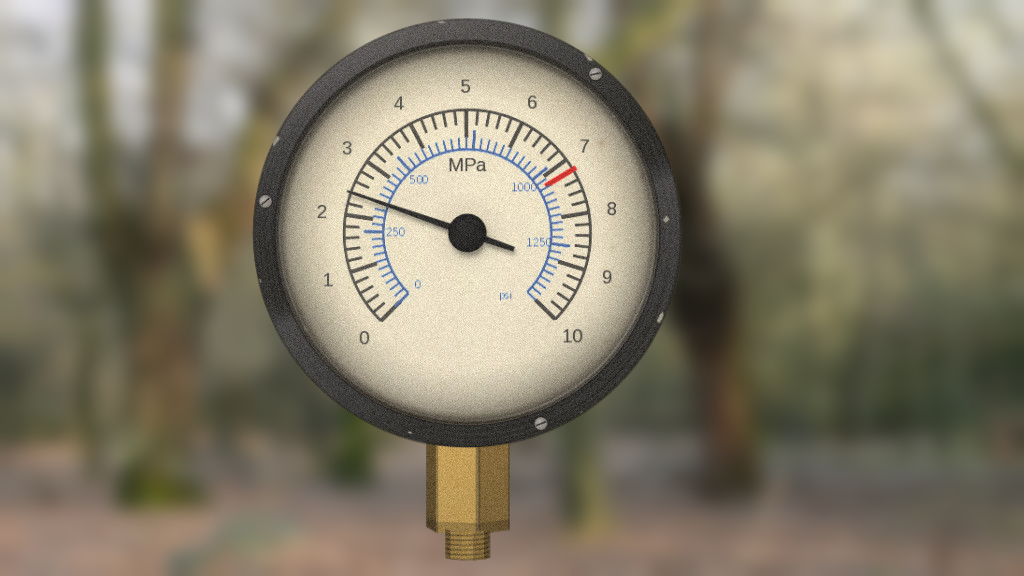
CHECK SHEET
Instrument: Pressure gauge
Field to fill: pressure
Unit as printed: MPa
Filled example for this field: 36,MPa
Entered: 2.4,MPa
